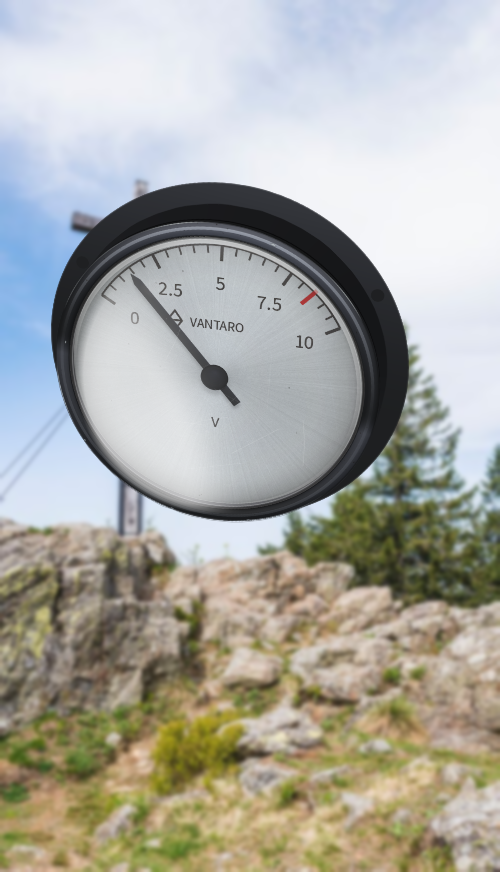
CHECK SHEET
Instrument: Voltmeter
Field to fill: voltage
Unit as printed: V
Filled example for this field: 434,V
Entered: 1.5,V
